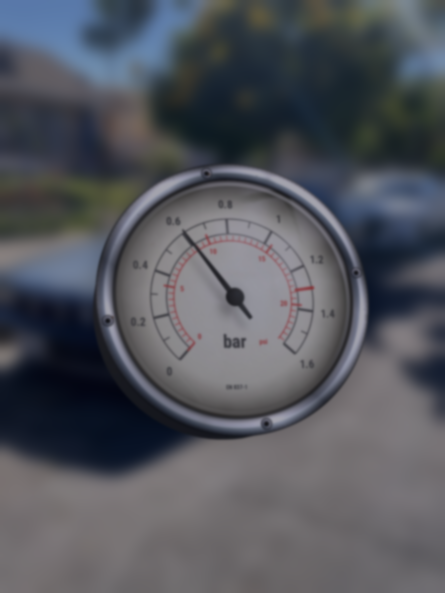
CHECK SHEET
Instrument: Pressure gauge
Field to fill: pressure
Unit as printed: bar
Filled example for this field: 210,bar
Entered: 0.6,bar
